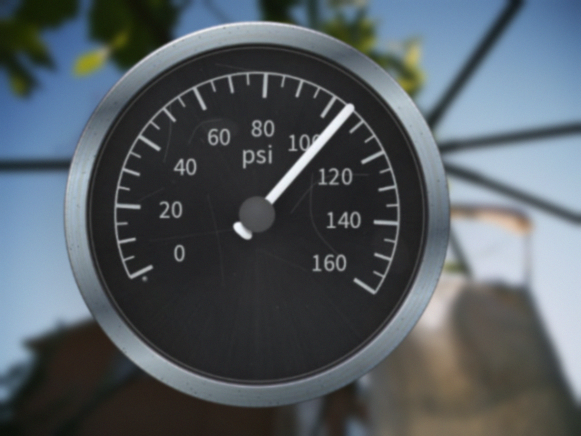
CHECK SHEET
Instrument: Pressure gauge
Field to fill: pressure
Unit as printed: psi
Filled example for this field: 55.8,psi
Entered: 105,psi
